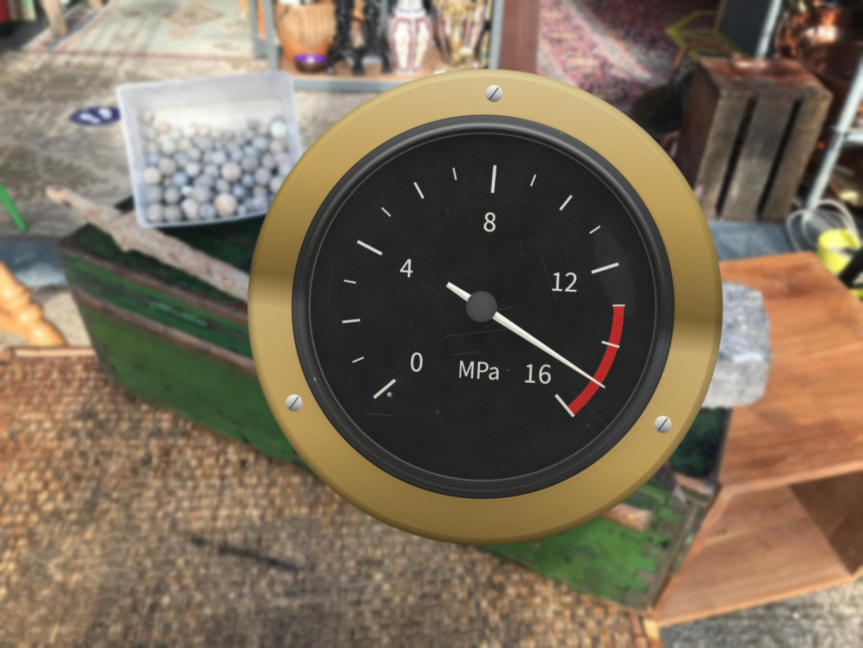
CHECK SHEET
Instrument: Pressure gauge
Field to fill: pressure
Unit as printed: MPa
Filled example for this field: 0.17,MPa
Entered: 15,MPa
